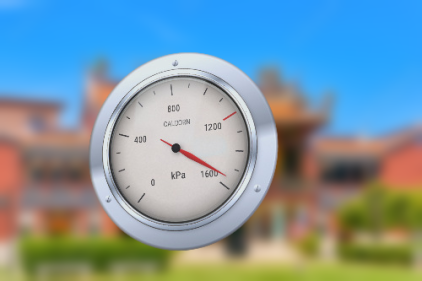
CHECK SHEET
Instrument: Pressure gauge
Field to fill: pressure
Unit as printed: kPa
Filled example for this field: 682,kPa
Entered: 1550,kPa
